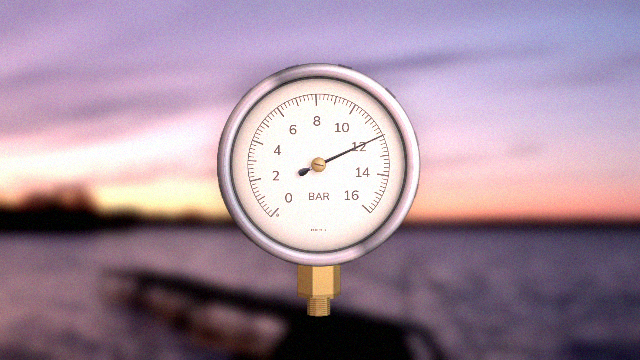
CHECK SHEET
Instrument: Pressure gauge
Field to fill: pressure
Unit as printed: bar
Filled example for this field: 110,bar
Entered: 12,bar
